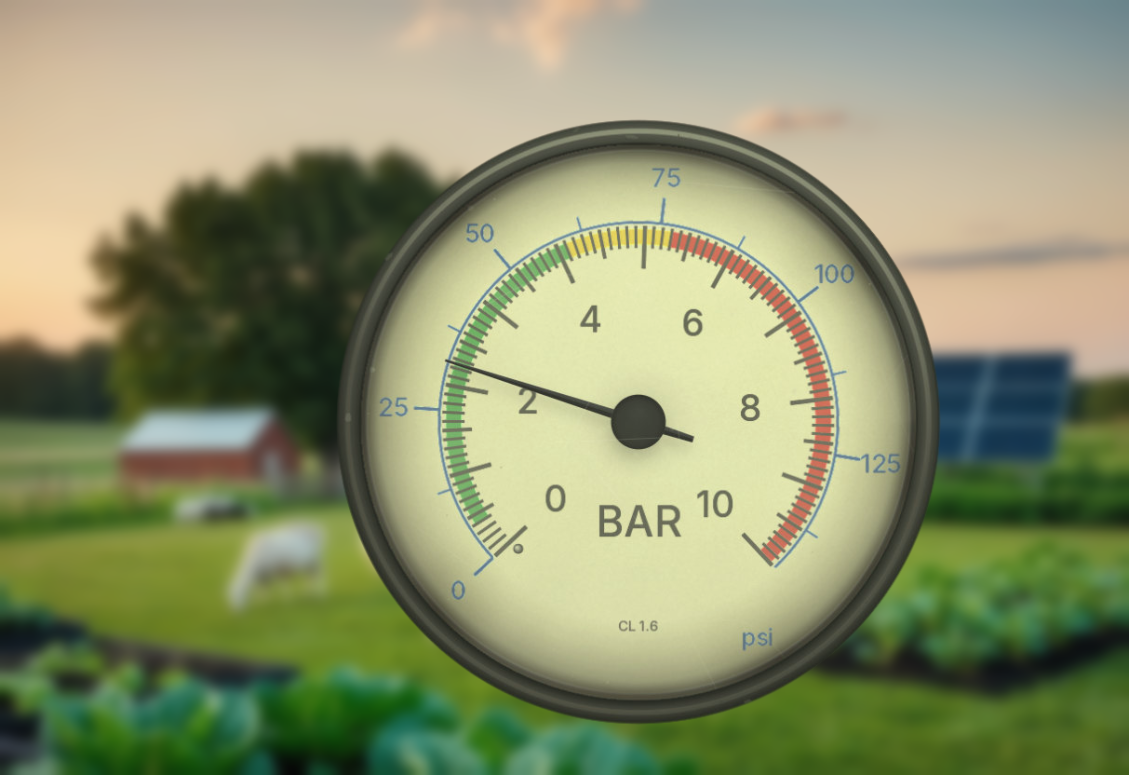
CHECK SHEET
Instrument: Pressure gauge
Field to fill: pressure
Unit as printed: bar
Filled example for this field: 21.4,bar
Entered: 2.25,bar
